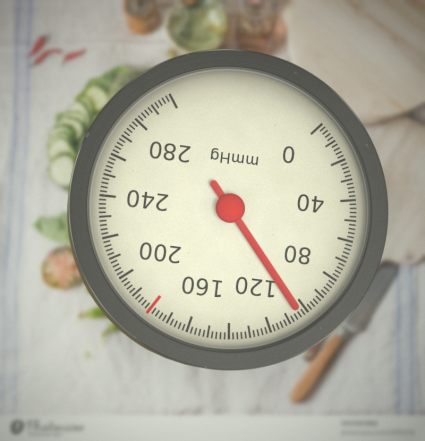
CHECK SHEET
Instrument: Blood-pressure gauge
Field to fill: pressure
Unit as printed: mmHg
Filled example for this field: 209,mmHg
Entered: 104,mmHg
